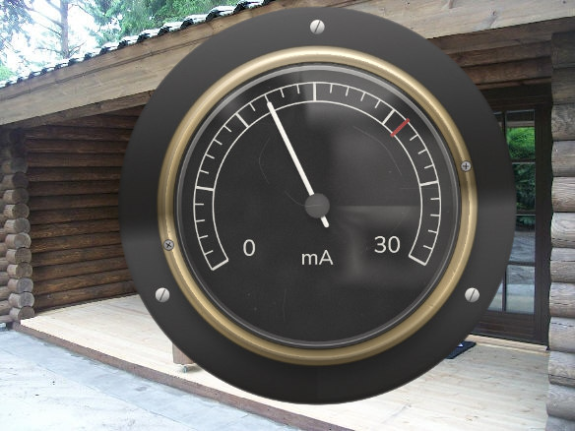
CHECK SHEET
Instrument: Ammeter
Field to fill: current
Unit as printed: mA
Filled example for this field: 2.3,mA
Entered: 12,mA
